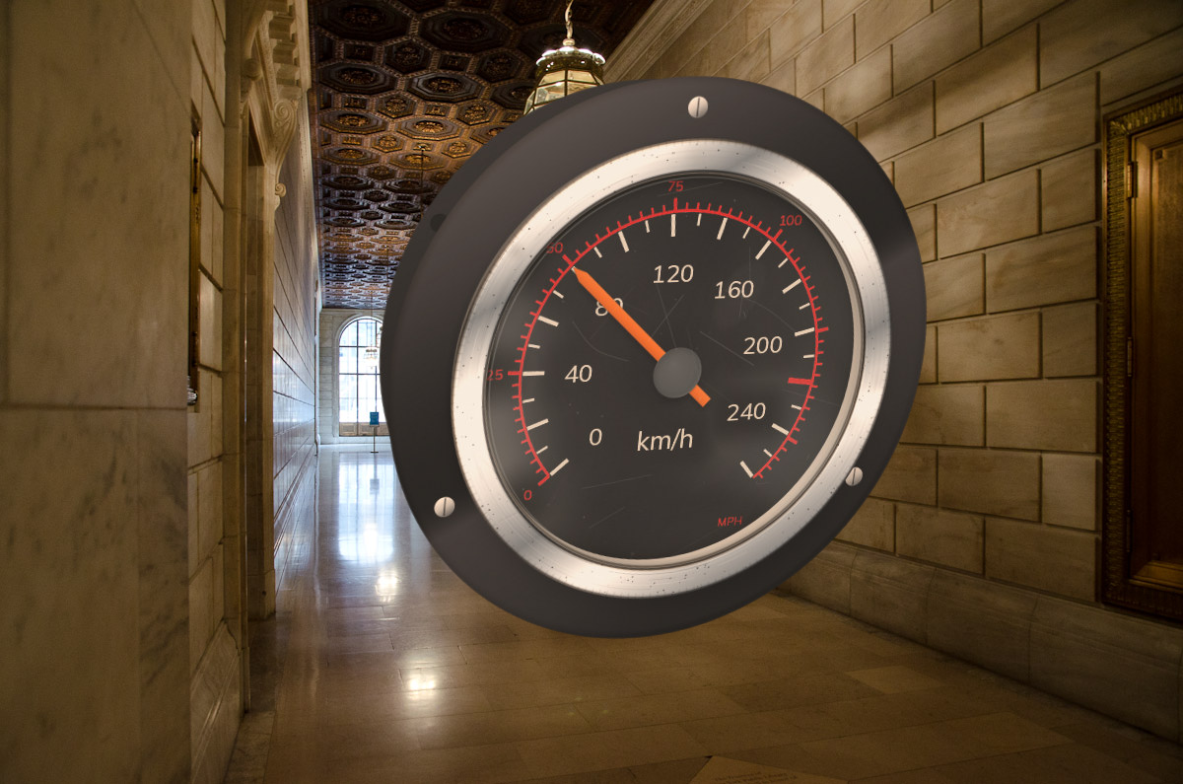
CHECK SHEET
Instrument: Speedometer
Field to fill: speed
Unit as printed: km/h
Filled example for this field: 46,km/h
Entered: 80,km/h
